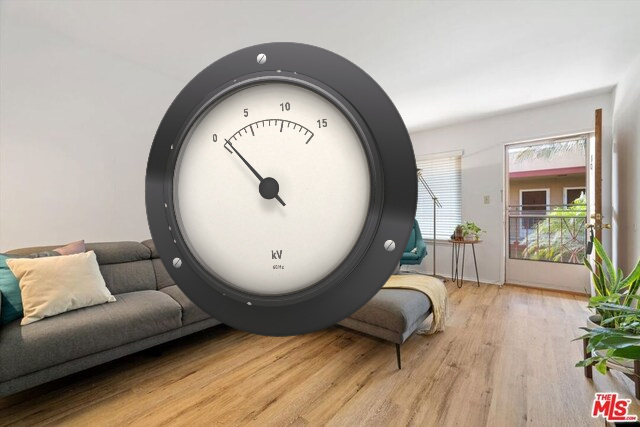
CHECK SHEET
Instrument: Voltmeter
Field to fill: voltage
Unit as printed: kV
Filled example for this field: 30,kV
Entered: 1,kV
